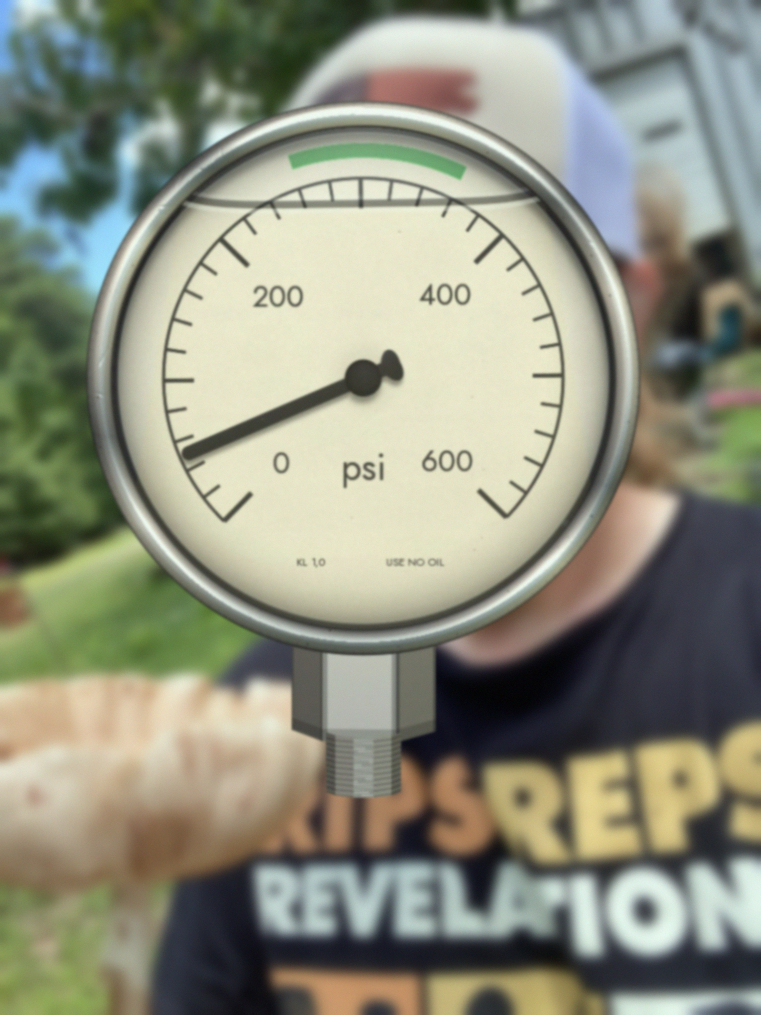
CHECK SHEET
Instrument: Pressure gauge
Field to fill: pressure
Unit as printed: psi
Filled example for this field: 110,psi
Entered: 50,psi
